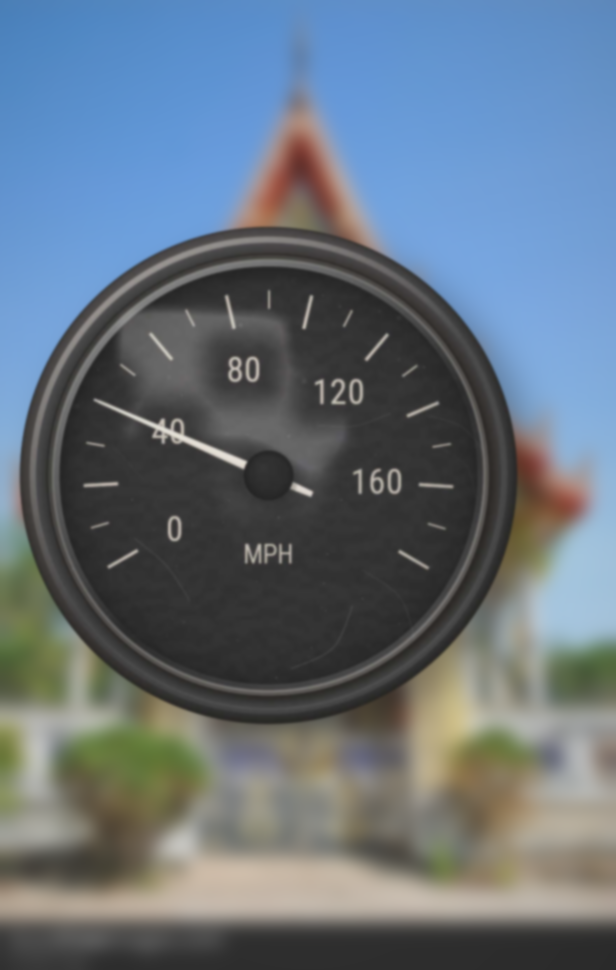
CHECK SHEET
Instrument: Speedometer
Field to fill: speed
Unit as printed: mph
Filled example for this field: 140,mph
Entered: 40,mph
